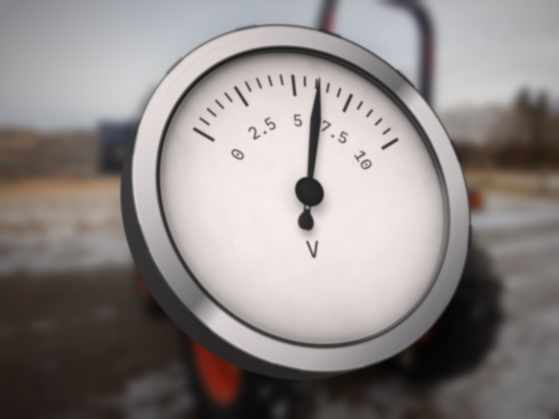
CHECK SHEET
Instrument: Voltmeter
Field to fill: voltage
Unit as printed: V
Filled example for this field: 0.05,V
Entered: 6,V
